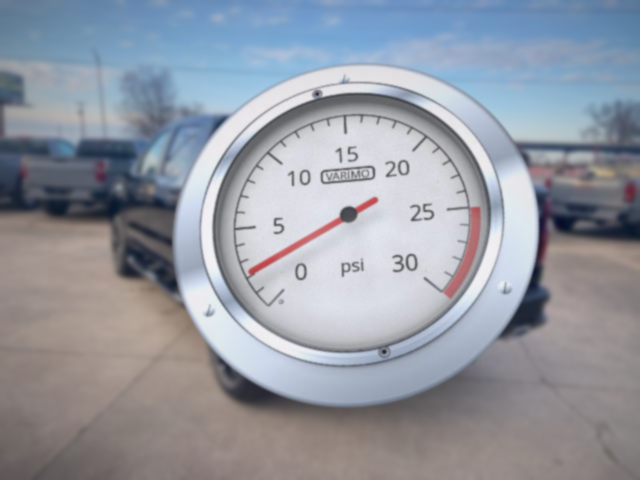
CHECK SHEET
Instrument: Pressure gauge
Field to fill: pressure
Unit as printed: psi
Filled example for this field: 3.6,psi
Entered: 2,psi
